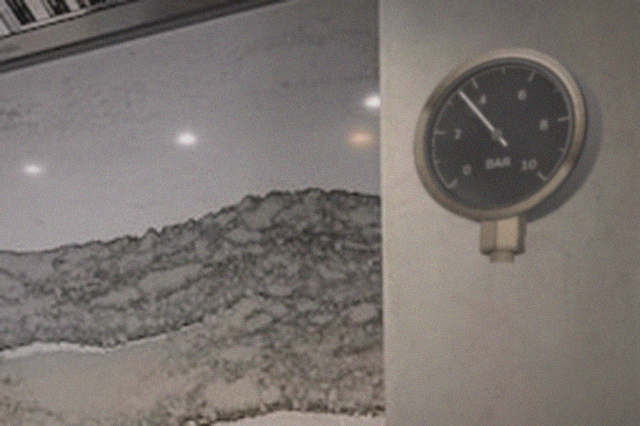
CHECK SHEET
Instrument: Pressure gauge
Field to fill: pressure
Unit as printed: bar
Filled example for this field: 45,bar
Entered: 3.5,bar
